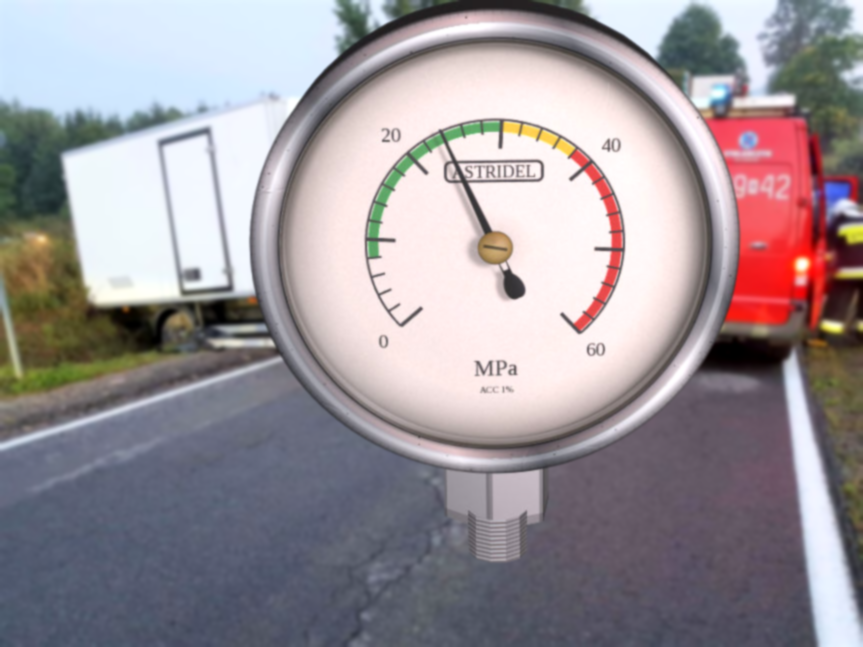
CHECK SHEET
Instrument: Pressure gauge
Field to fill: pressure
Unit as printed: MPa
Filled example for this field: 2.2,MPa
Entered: 24,MPa
